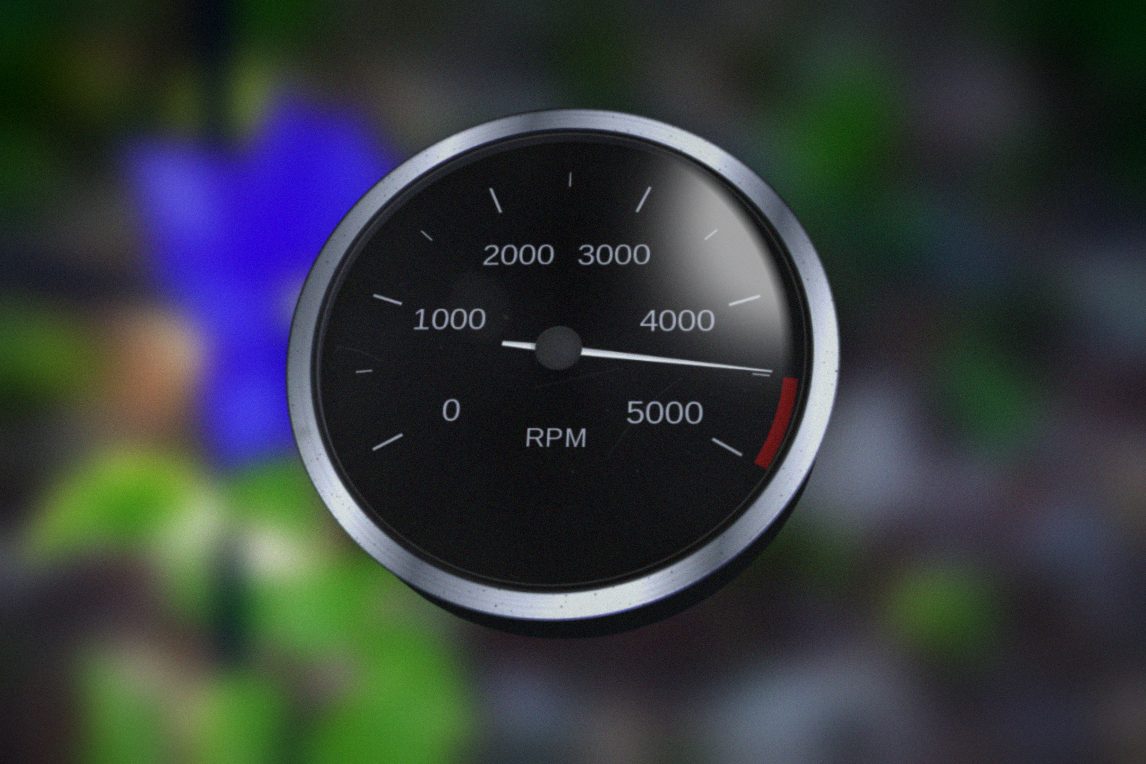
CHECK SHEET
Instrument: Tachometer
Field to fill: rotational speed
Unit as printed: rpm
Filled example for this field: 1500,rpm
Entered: 4500,rpm
